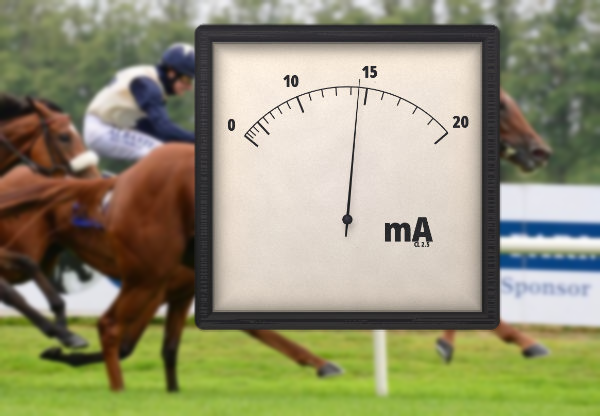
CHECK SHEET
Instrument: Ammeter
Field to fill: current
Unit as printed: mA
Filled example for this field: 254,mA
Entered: 14.5,mA
